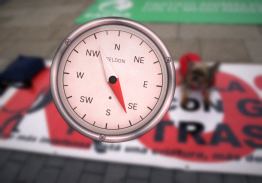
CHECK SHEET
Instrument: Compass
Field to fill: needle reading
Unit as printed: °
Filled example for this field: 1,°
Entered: 150,°
